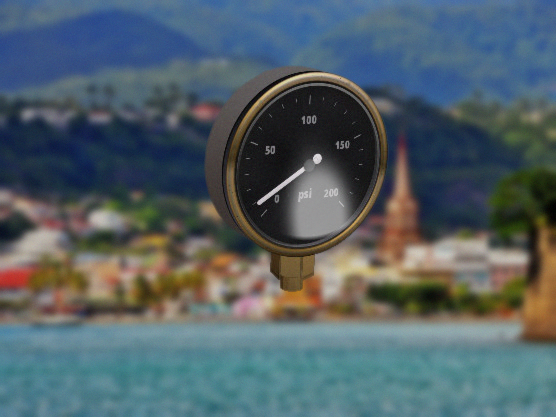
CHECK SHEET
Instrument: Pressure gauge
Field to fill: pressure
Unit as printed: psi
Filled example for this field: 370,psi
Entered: 10,psi
